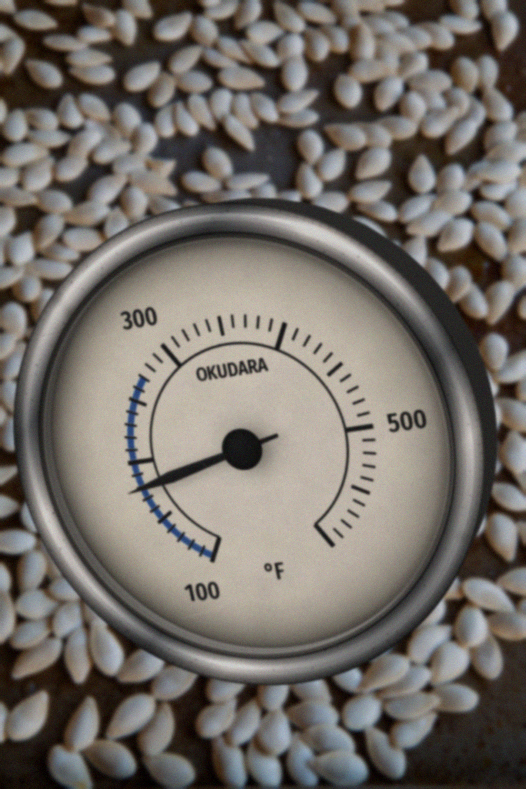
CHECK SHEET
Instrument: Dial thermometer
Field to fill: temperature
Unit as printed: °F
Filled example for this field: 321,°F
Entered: 180,°F
